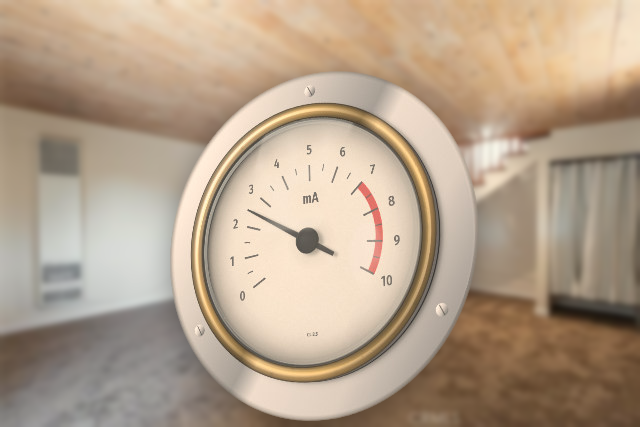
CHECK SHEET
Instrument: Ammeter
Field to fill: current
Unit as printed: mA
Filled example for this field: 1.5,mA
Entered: 2.5,mA
